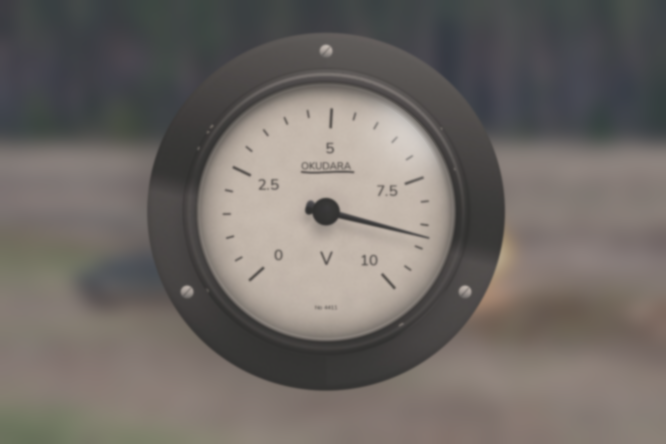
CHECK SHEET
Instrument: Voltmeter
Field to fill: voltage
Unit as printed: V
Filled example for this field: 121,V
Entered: 8.75,V
